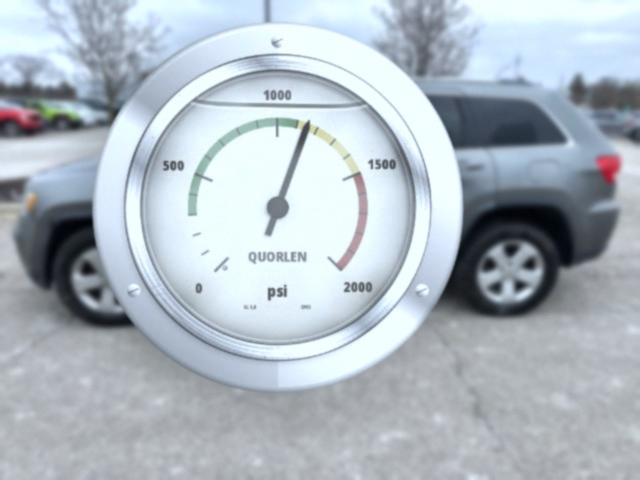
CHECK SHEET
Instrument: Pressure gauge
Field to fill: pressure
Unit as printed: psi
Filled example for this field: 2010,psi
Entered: 1150,psi
